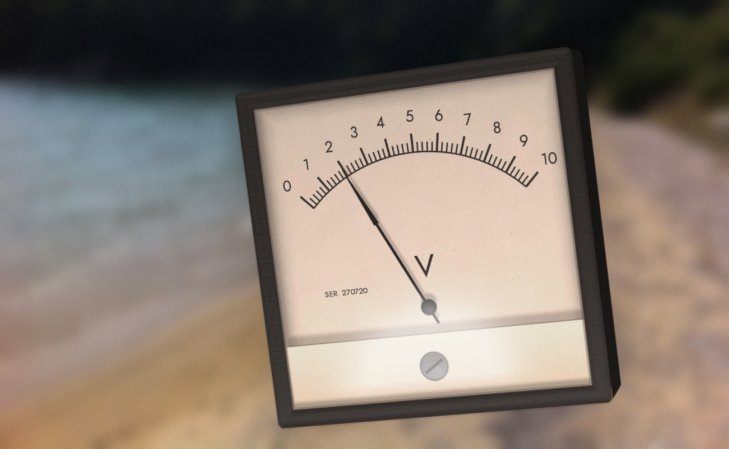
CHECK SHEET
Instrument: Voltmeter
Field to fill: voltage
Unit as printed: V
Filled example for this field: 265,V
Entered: 2,V
